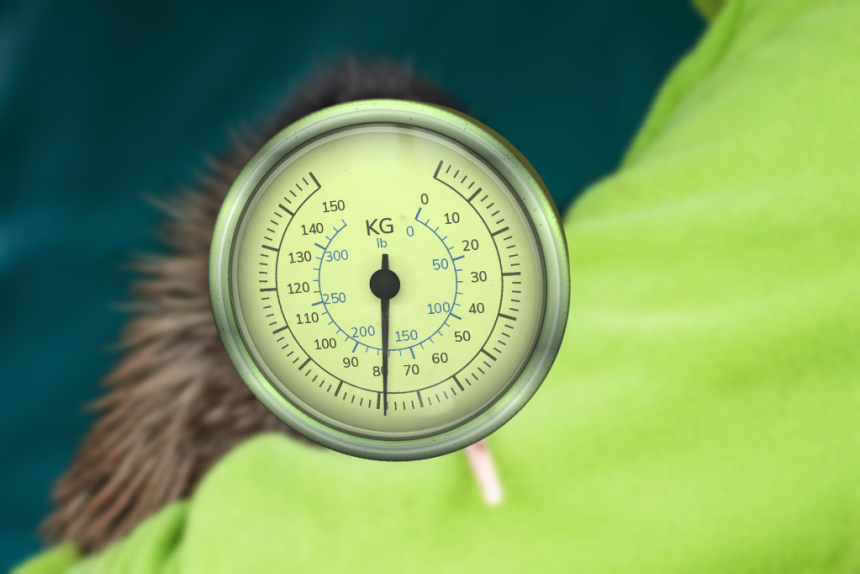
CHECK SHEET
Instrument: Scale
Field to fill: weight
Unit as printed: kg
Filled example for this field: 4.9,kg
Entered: 78,kg
